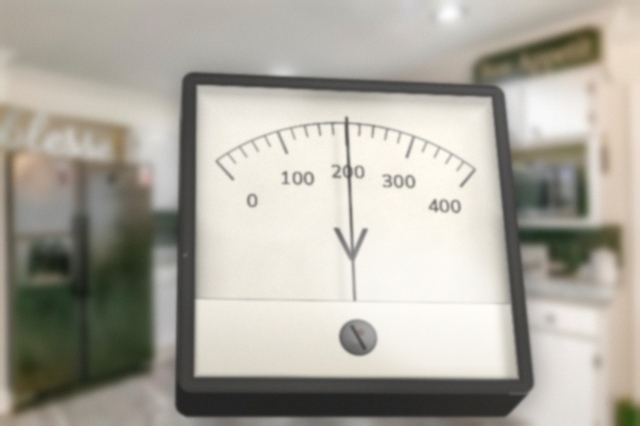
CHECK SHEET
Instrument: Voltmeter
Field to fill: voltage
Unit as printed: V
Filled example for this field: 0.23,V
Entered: 200,V
